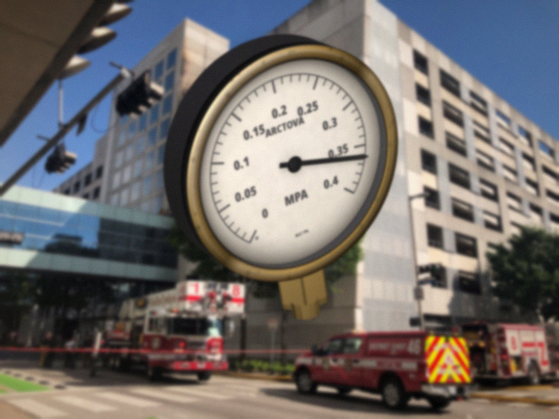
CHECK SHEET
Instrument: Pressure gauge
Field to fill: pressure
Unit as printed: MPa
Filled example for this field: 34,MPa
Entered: 0.36,MPa
